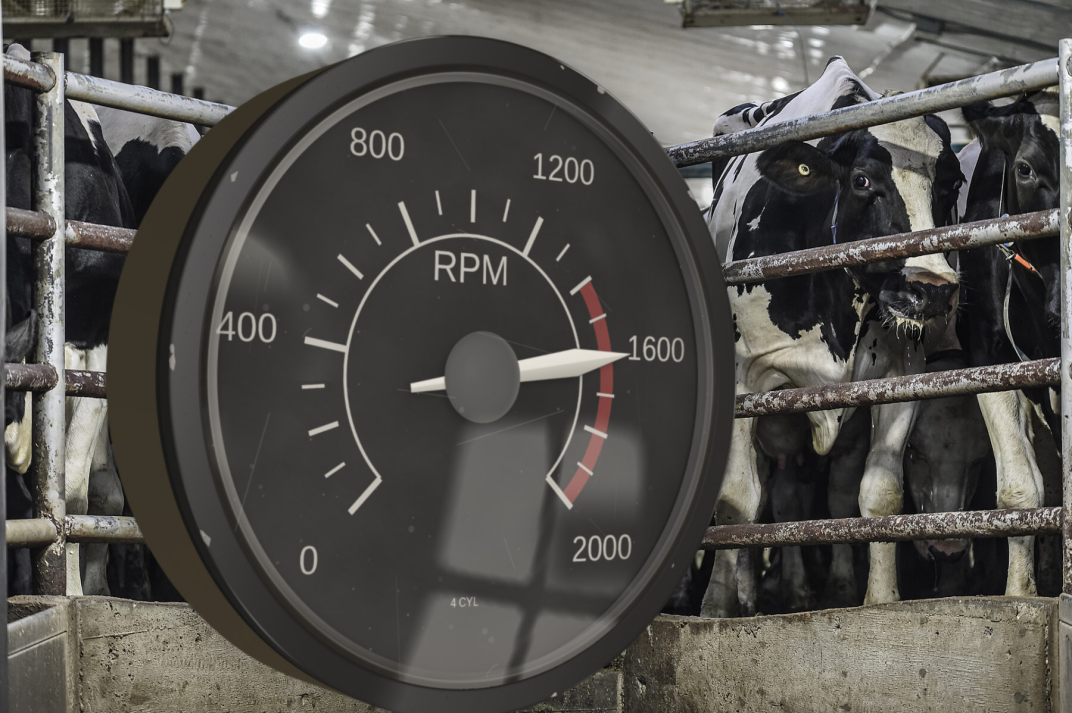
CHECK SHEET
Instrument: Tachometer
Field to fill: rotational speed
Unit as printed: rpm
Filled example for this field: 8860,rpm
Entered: 1600,rpm
